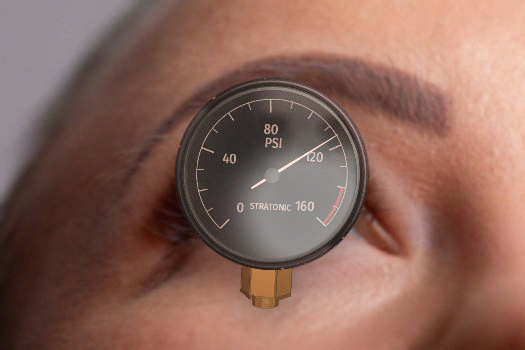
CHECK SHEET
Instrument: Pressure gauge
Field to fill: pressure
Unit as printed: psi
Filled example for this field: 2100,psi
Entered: 115,psi
